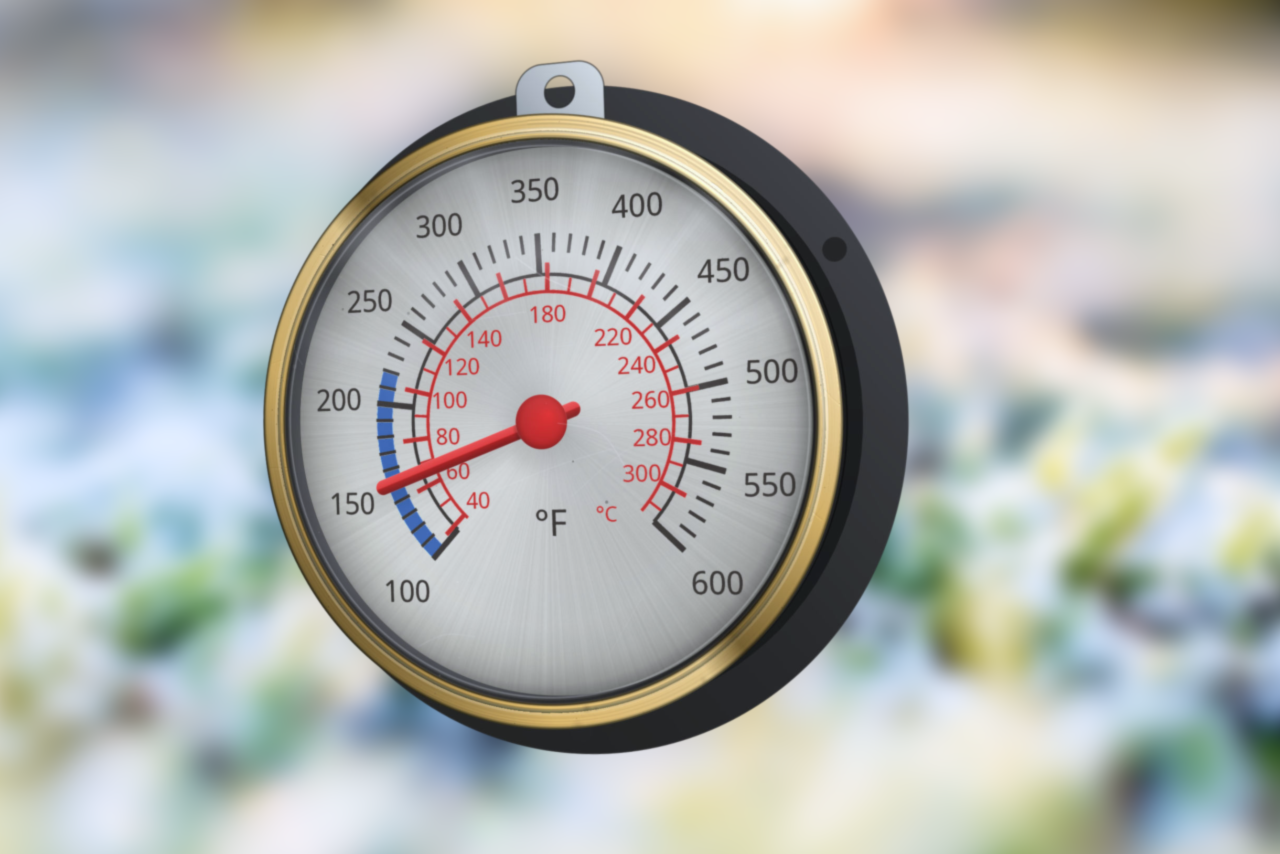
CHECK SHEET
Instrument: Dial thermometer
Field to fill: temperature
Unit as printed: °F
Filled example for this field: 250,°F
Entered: 150,°F
